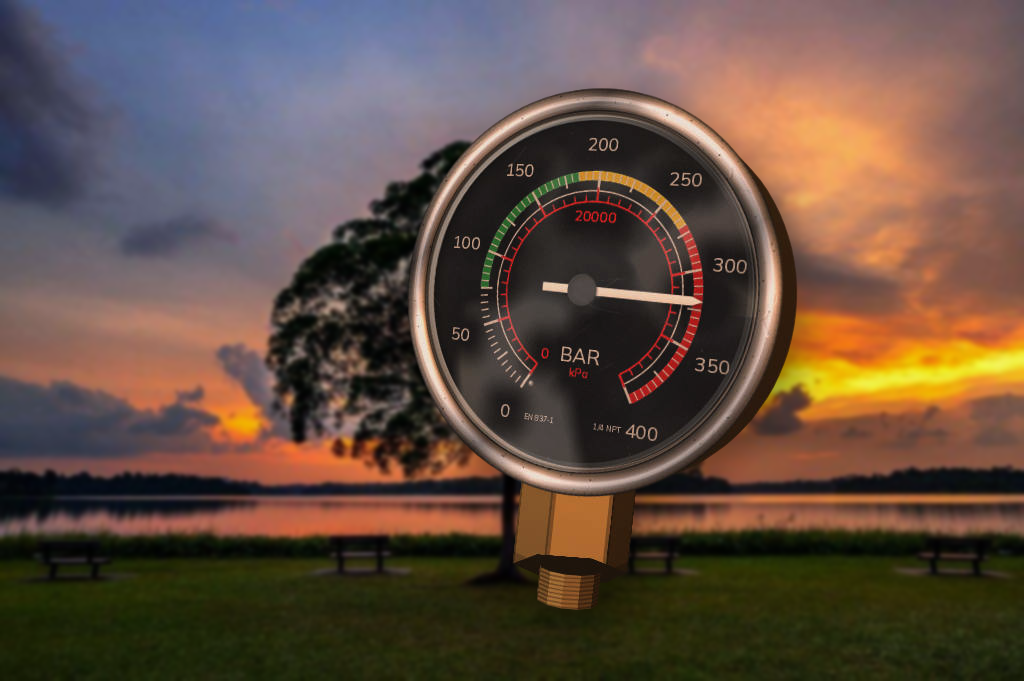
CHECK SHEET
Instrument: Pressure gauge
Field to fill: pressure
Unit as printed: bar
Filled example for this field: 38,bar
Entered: 320,bar
